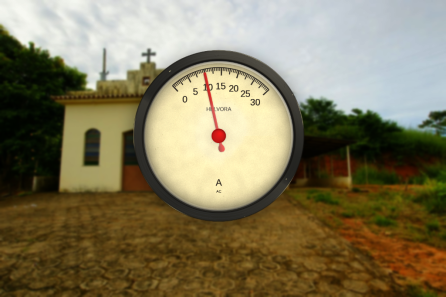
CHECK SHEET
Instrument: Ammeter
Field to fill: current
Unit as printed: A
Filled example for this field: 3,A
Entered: 10,A
